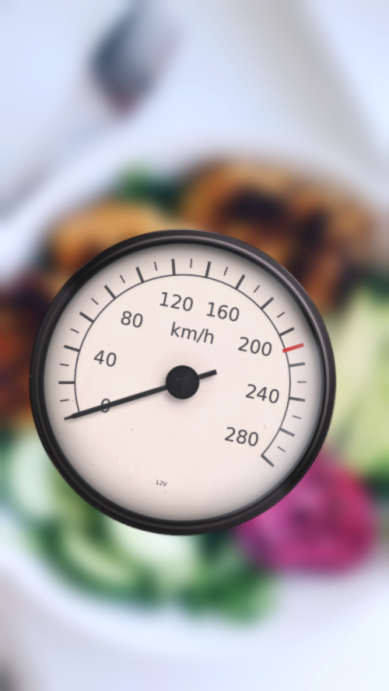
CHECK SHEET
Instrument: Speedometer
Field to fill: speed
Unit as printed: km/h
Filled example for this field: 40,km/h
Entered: 0,km/h
